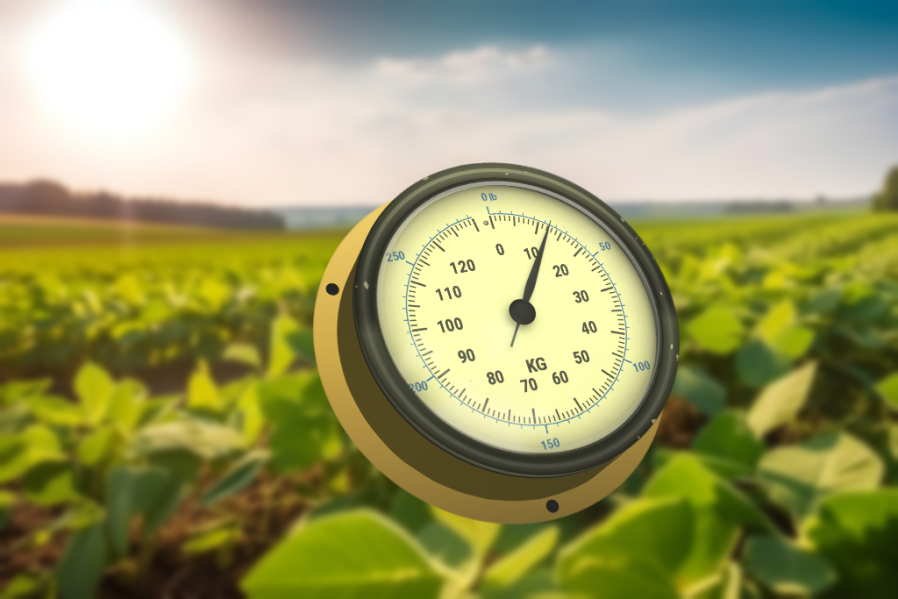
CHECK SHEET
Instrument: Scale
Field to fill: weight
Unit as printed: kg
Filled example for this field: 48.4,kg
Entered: 12,kg
